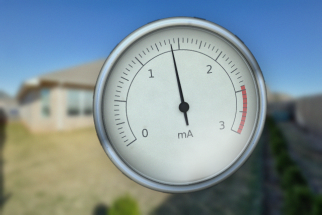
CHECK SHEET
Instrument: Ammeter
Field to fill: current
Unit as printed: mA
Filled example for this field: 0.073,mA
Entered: 1.4,mA
